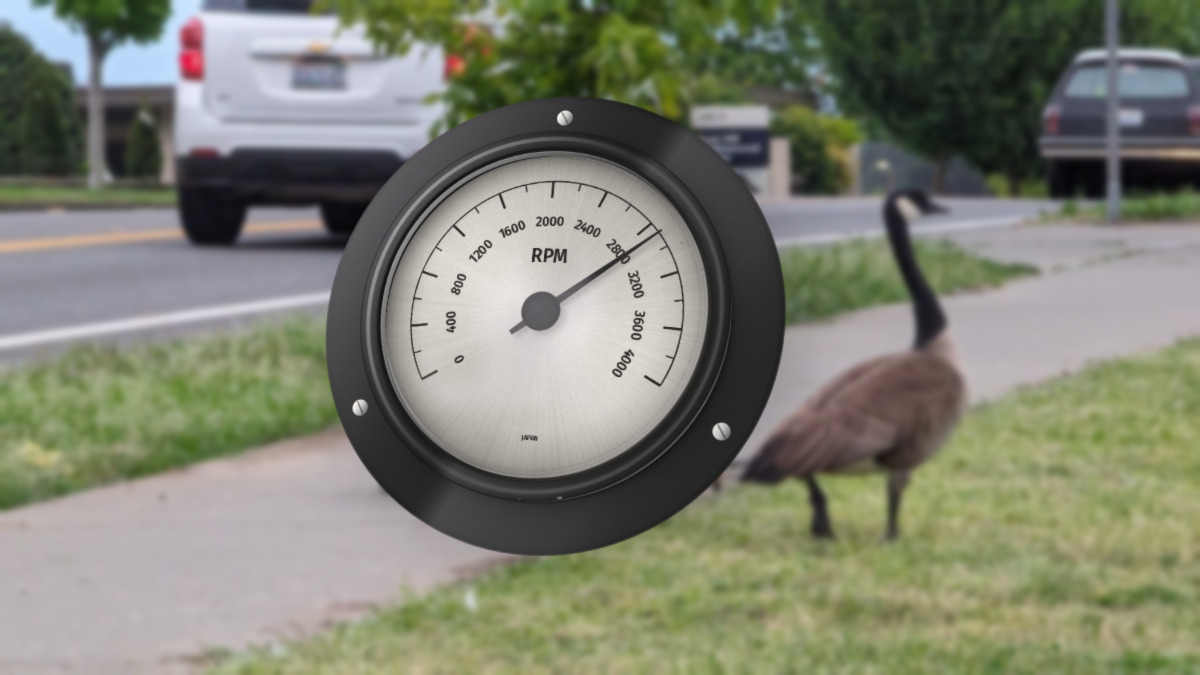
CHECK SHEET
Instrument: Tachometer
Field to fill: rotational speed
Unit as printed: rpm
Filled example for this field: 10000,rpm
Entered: 2900,rpm
